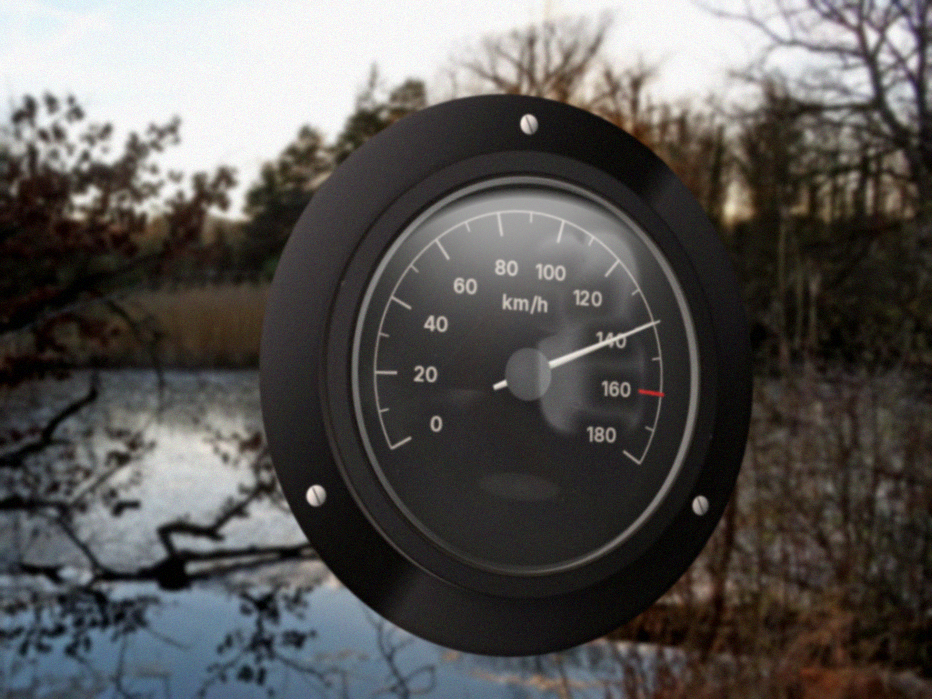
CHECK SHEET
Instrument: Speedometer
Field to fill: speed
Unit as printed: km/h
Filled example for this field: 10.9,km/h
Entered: 140,km/h
